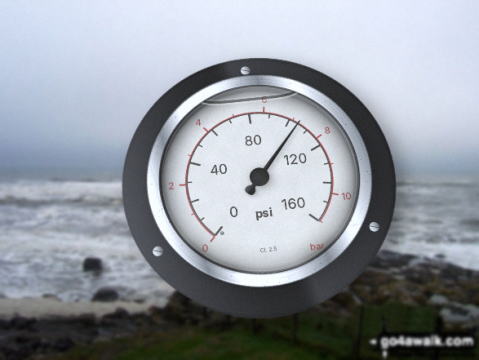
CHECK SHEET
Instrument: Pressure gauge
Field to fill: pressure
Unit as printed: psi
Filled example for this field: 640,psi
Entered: 105,psi
